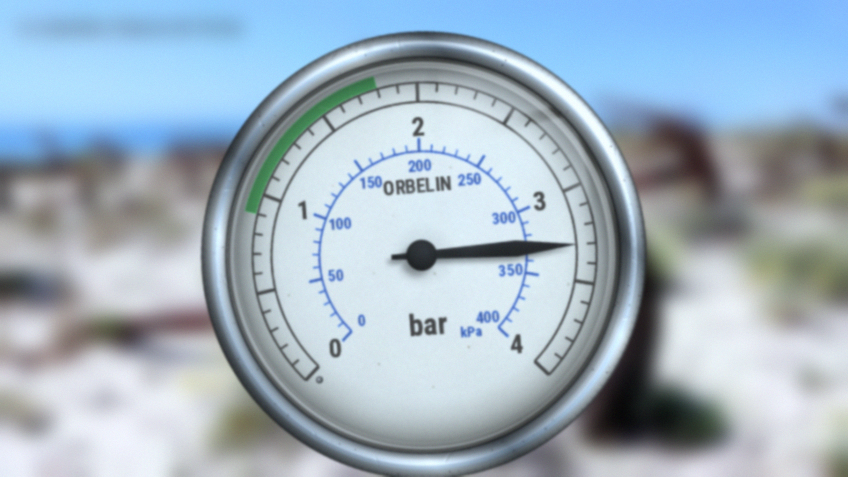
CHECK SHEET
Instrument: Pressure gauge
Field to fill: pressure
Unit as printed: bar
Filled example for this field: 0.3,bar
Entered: 3.3,bar
